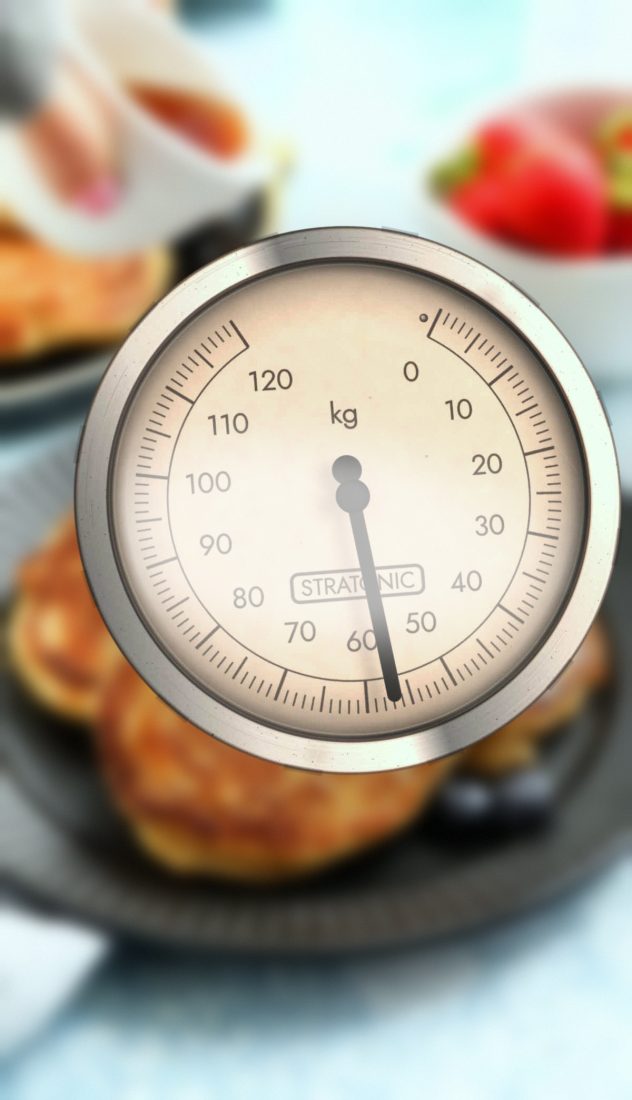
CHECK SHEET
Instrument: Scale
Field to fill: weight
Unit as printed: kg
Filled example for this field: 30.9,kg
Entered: 57,kg
